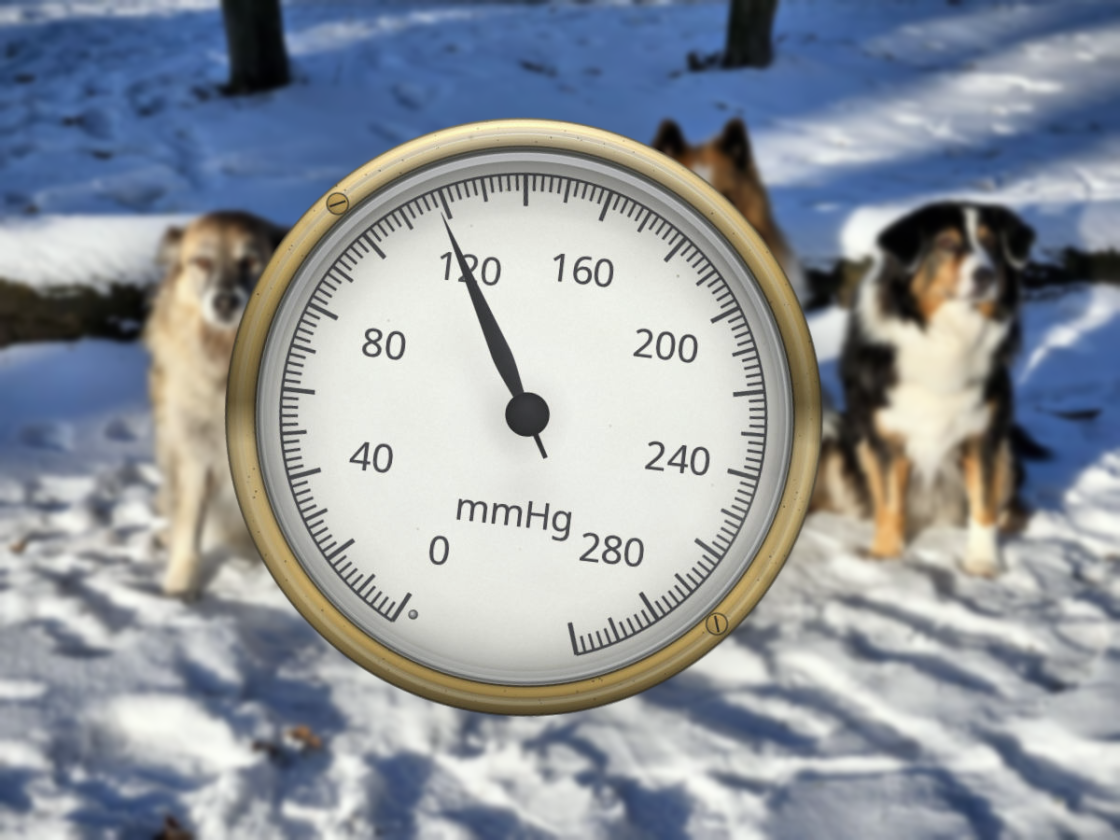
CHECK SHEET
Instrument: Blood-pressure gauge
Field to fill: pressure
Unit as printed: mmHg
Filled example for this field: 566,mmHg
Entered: 118,mmHg
